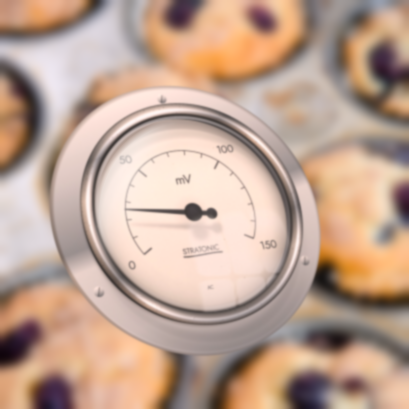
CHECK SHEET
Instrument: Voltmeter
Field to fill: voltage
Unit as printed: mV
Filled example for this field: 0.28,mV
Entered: 25,mV
